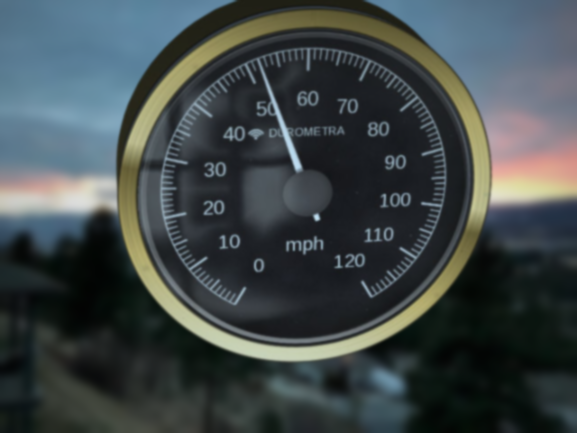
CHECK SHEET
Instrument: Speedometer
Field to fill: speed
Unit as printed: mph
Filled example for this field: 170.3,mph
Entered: 52,mph
